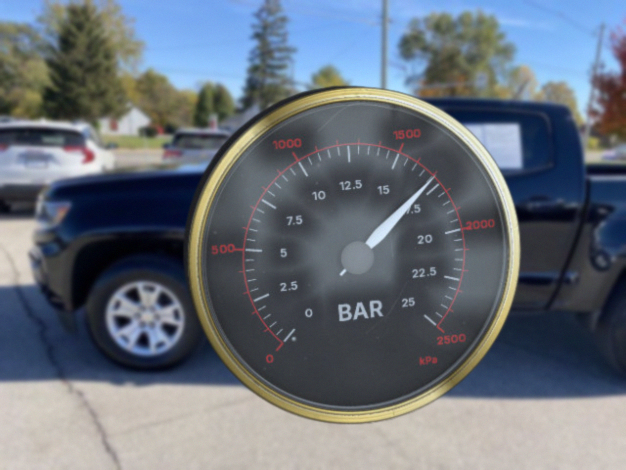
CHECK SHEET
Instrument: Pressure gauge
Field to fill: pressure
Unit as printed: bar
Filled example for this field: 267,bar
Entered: 17,bar
